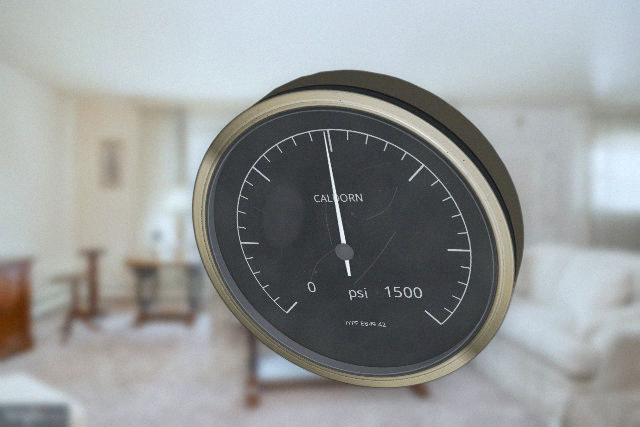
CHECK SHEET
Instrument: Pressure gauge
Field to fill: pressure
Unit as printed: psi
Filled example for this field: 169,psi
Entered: 750,psi
